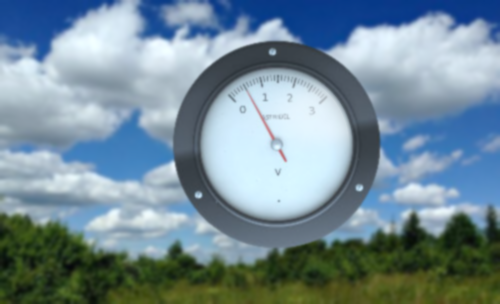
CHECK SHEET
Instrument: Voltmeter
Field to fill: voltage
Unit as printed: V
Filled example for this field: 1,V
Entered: 0.5,V
